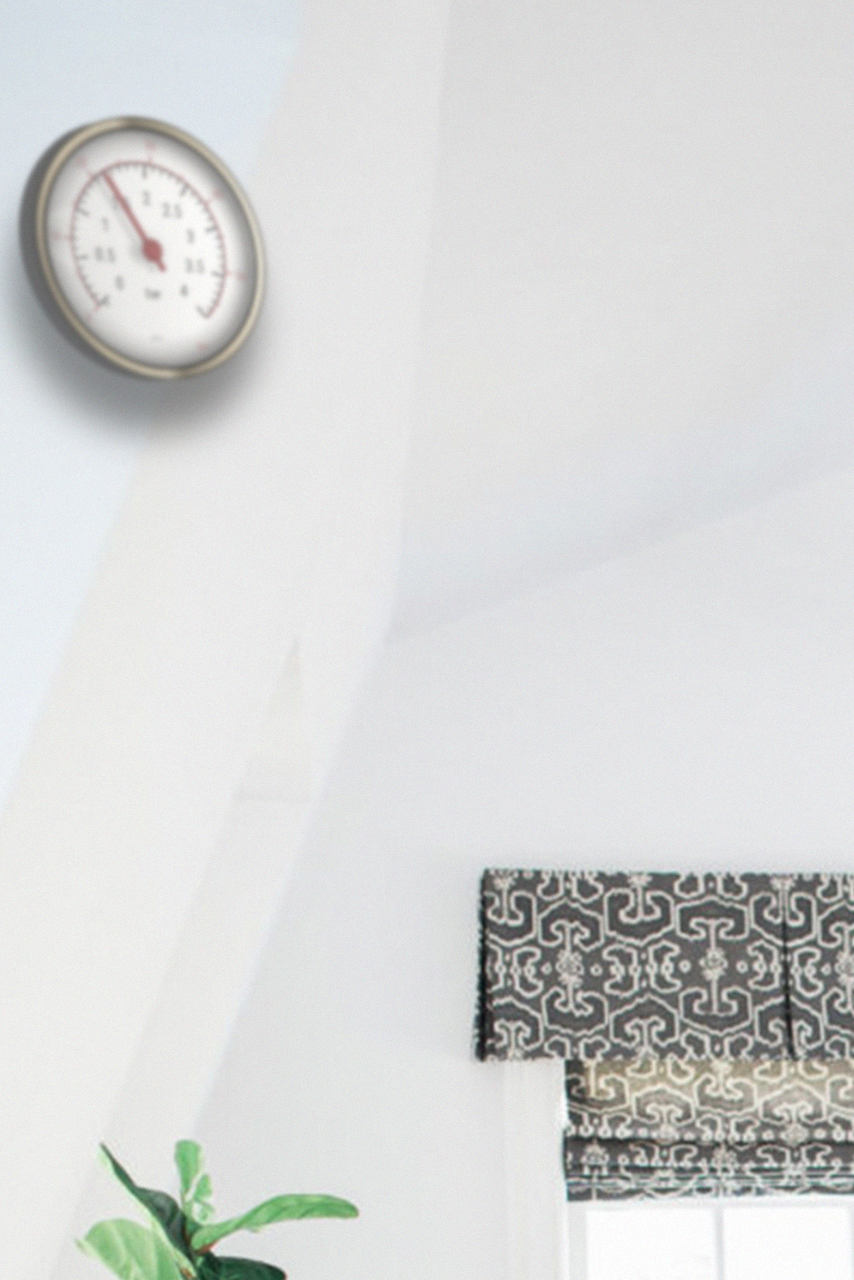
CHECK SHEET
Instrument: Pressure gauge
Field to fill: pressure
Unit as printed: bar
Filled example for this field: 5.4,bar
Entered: 1.5,bar
